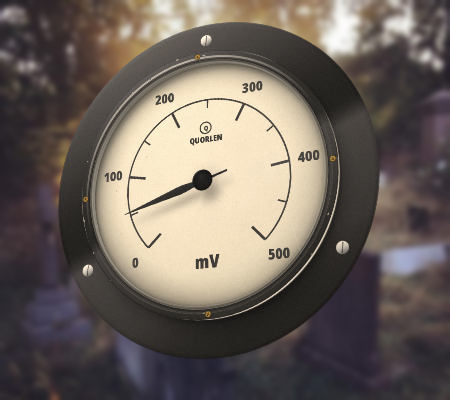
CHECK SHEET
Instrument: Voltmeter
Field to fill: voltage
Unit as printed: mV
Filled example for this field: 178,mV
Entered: 50,mV
